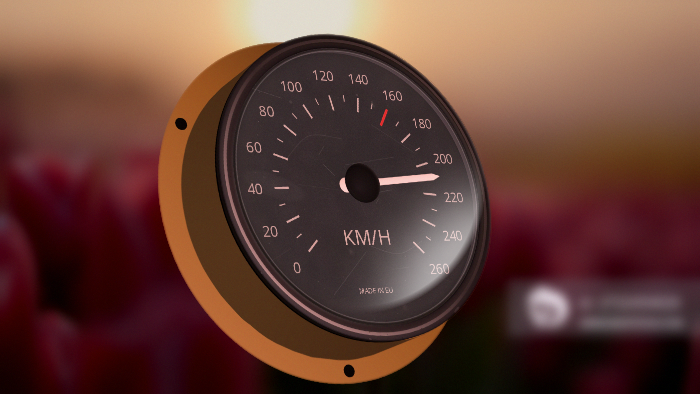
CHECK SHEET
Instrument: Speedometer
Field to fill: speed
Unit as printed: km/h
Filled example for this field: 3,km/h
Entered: 210,km/h
